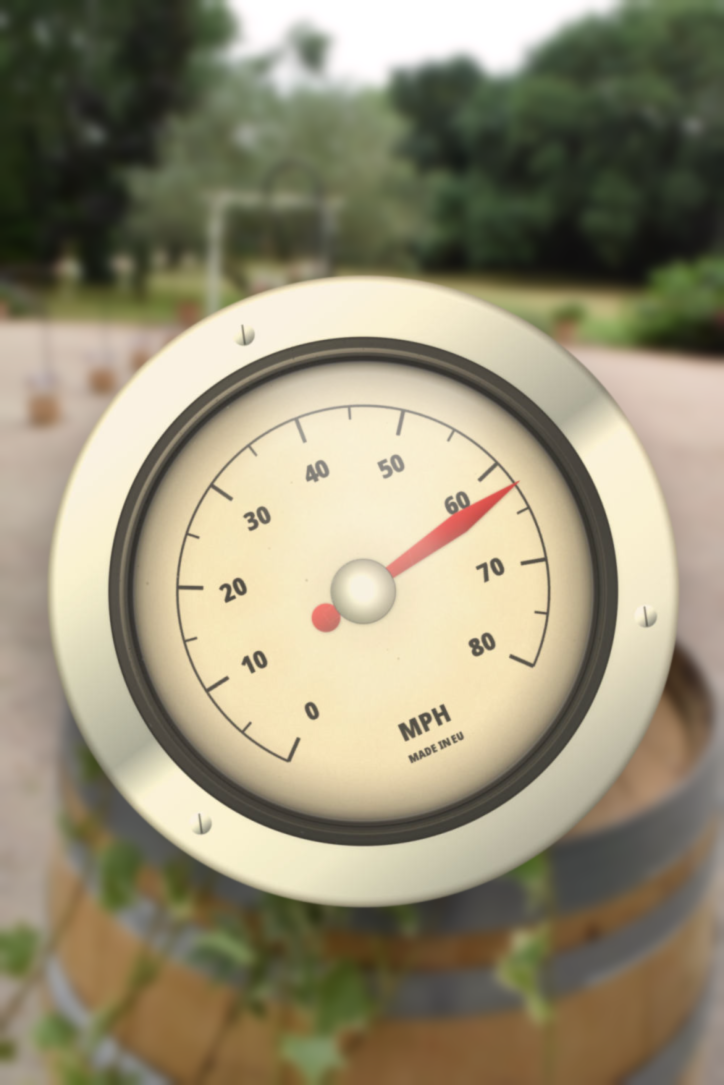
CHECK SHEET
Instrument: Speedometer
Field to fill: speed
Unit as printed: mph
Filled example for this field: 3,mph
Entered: 62.5,mph
